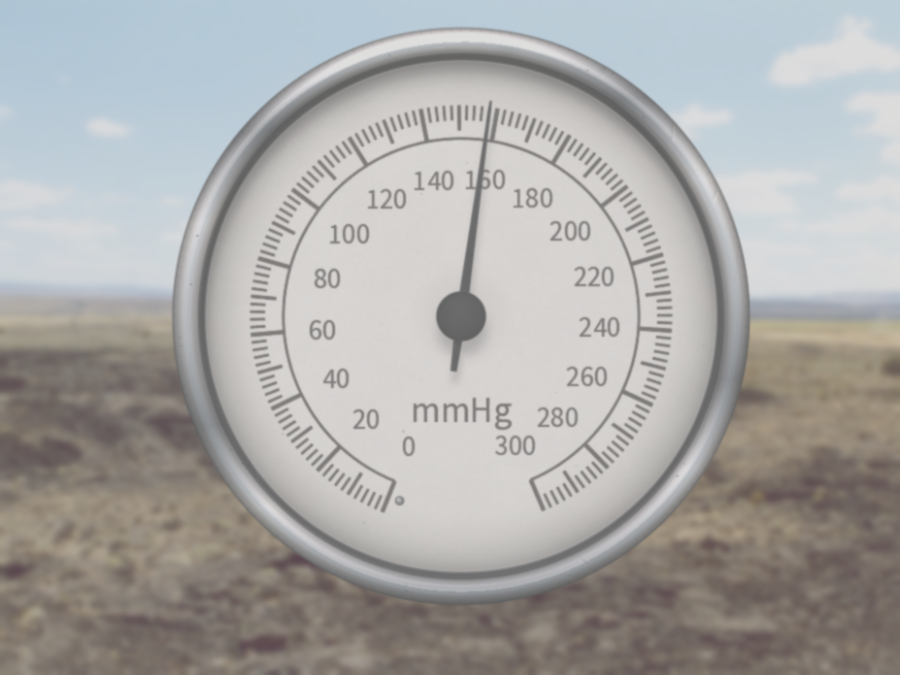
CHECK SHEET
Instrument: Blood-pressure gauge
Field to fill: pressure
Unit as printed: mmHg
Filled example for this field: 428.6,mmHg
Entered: 158,mmHg
